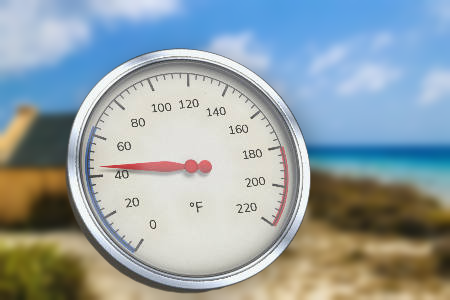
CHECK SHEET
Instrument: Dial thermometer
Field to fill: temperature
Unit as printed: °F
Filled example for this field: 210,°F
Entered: 44,°F
